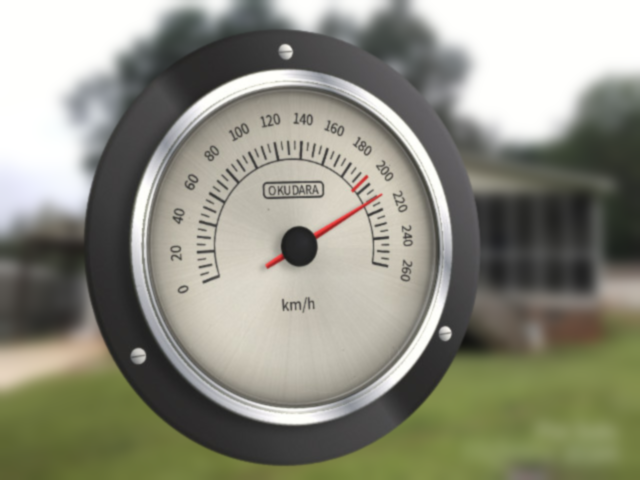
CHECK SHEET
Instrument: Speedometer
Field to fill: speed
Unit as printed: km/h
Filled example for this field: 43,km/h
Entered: 210,km/h
